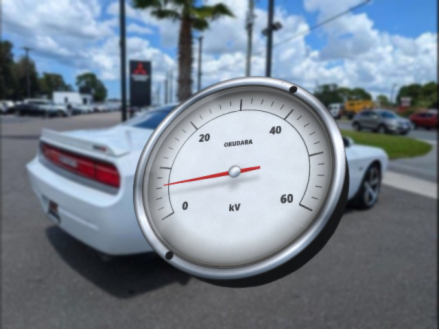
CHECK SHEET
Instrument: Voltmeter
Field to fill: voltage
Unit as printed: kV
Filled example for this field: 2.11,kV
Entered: 6,kV
